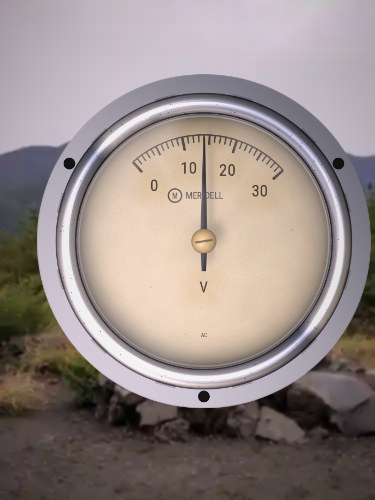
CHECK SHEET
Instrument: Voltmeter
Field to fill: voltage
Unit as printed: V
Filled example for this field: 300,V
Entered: 14,V
